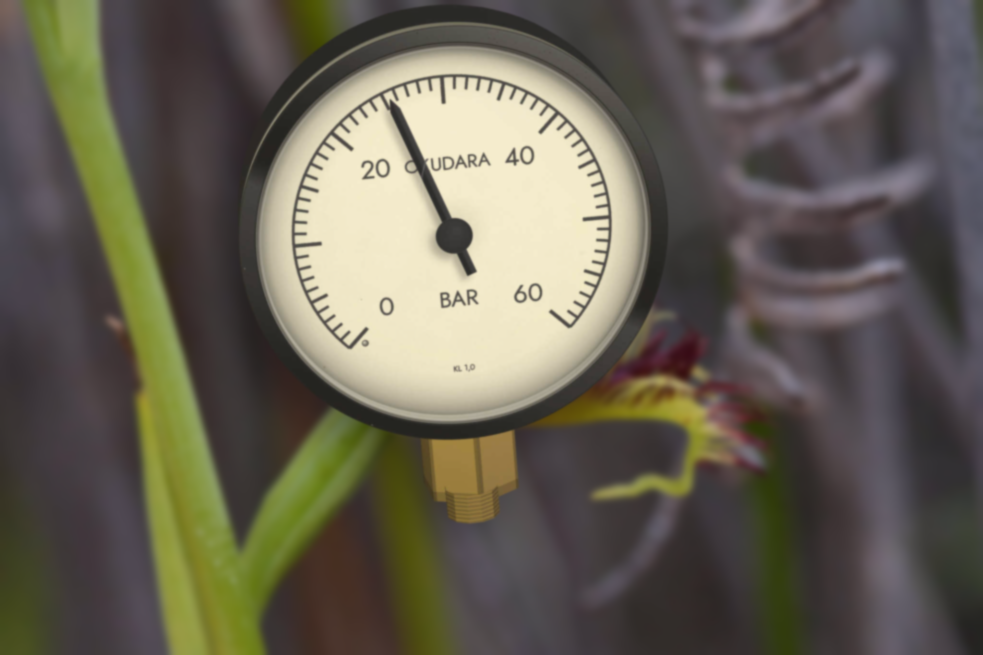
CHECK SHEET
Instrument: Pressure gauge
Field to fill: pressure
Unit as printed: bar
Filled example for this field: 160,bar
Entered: 25.5,bar
